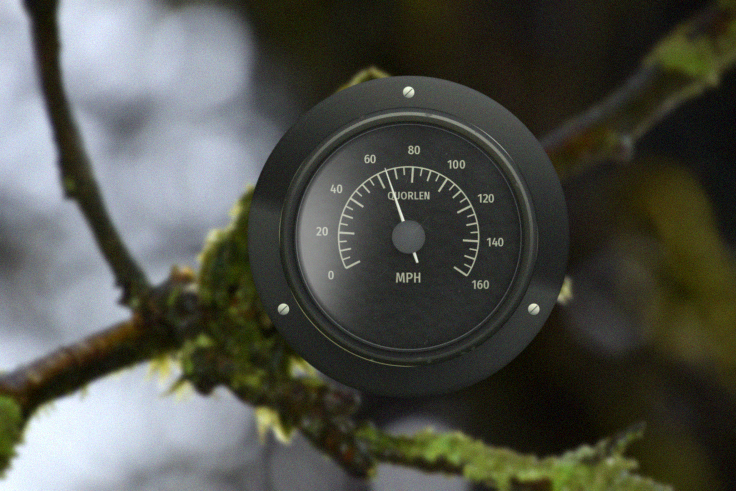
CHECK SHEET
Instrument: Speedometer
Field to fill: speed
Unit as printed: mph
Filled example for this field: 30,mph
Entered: 65,mph
